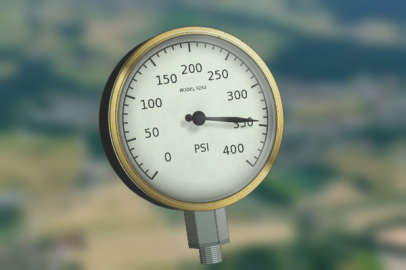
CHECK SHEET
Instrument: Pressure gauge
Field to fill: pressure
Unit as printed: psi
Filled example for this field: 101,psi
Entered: 345,psi
